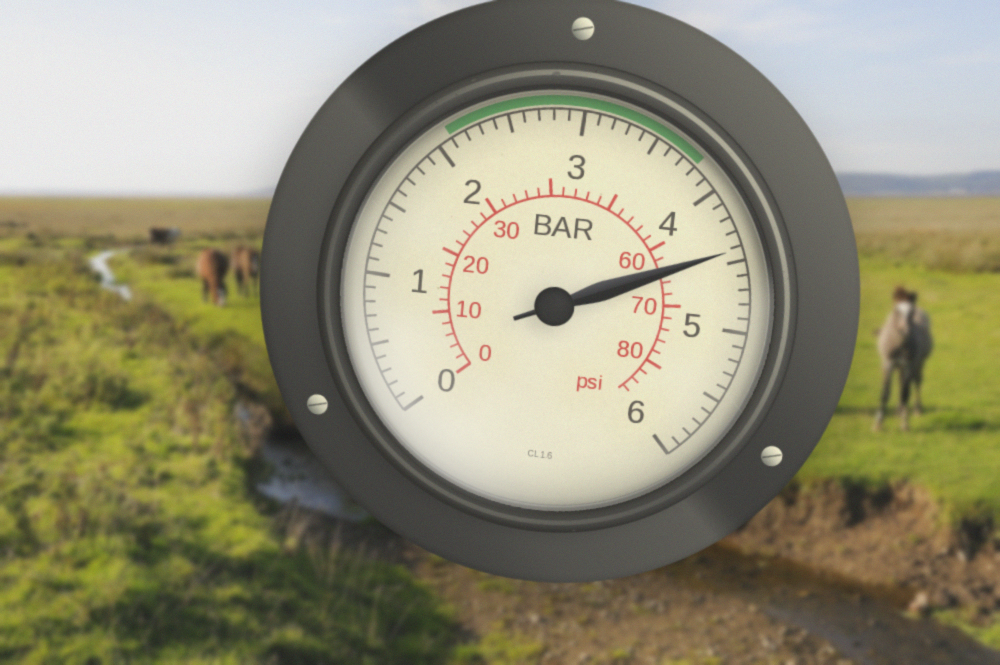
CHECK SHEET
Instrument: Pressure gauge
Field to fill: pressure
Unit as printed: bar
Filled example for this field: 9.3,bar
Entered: 4.4,bar
